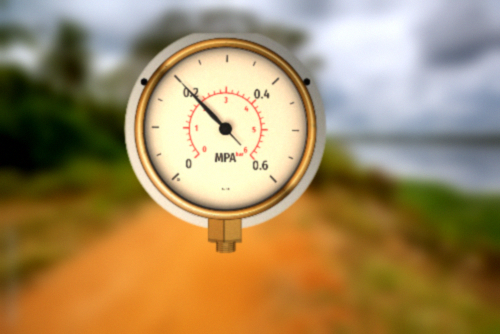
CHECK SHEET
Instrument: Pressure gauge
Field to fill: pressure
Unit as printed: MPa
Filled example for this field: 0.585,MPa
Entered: 0.2,MPa
